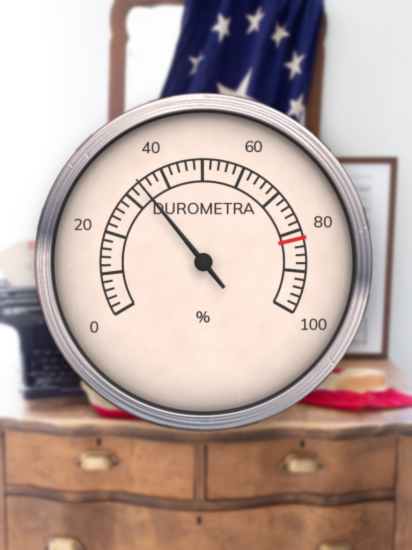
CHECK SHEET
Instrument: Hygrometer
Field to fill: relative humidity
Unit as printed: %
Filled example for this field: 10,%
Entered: 34,%
